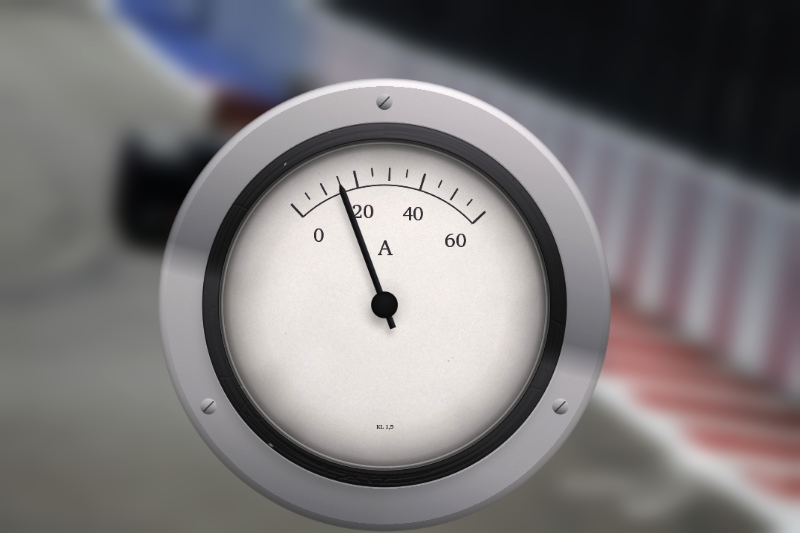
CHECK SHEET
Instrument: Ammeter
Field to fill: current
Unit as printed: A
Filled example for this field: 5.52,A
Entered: 15,A
